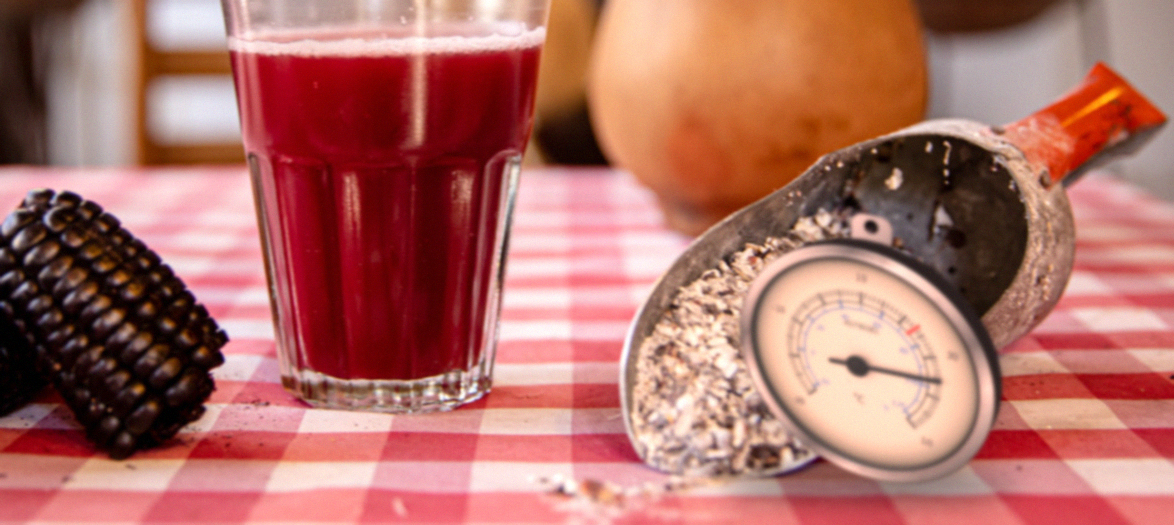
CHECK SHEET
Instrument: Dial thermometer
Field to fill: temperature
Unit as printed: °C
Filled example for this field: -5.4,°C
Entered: 35,°C
